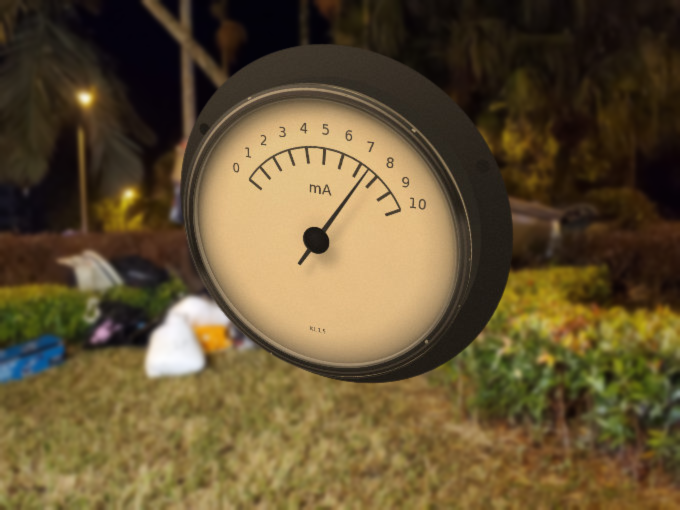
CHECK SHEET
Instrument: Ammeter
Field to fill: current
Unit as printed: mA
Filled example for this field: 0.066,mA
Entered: 7.5,mA
